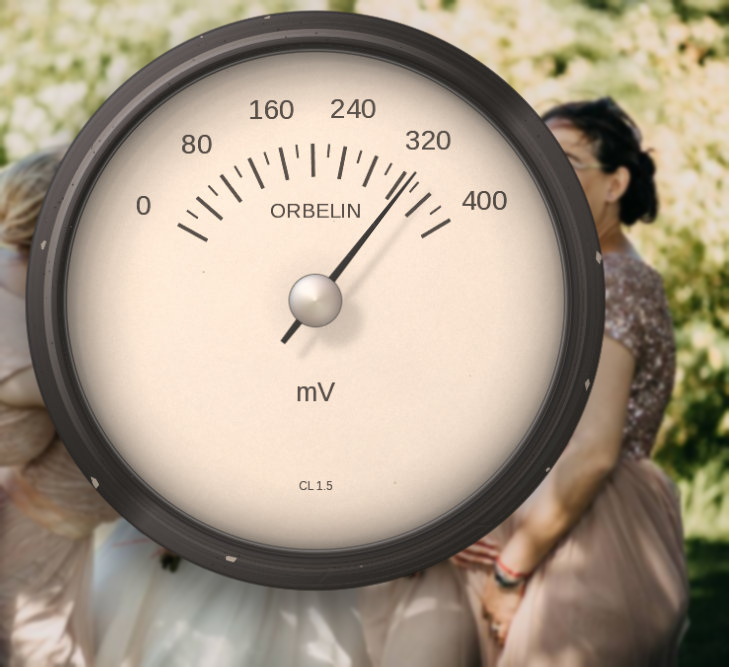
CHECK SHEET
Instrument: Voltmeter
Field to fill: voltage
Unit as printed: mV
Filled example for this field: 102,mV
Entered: 330,mV
